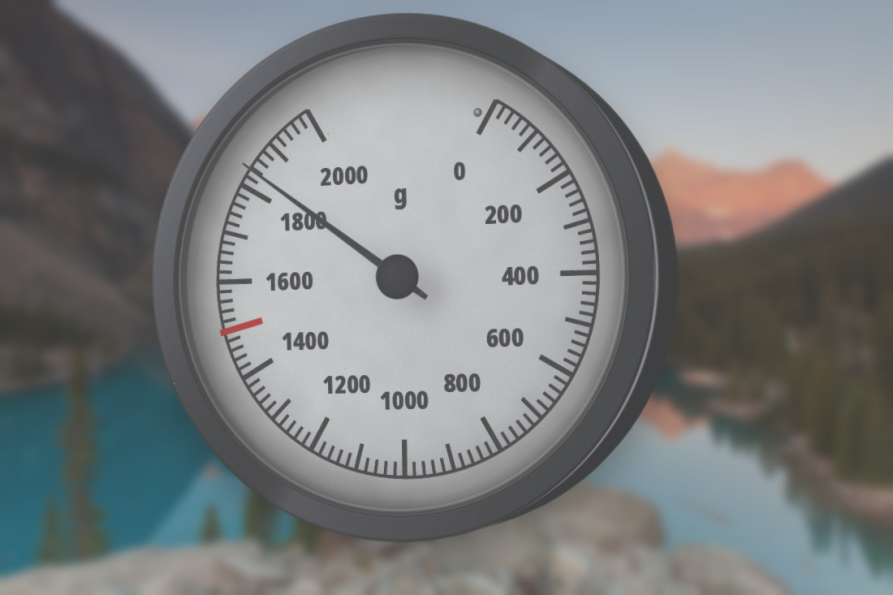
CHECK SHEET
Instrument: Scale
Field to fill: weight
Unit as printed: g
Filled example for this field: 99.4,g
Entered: 1840,g
